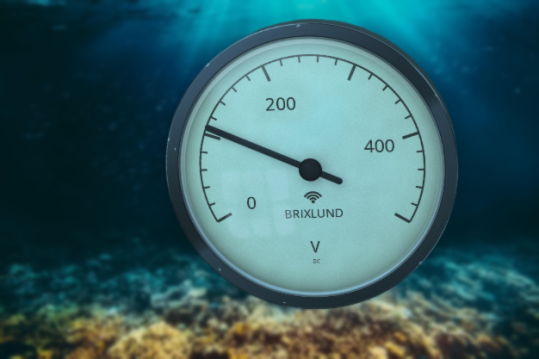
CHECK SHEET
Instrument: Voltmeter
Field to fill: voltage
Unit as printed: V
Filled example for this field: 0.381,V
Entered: 110,V
